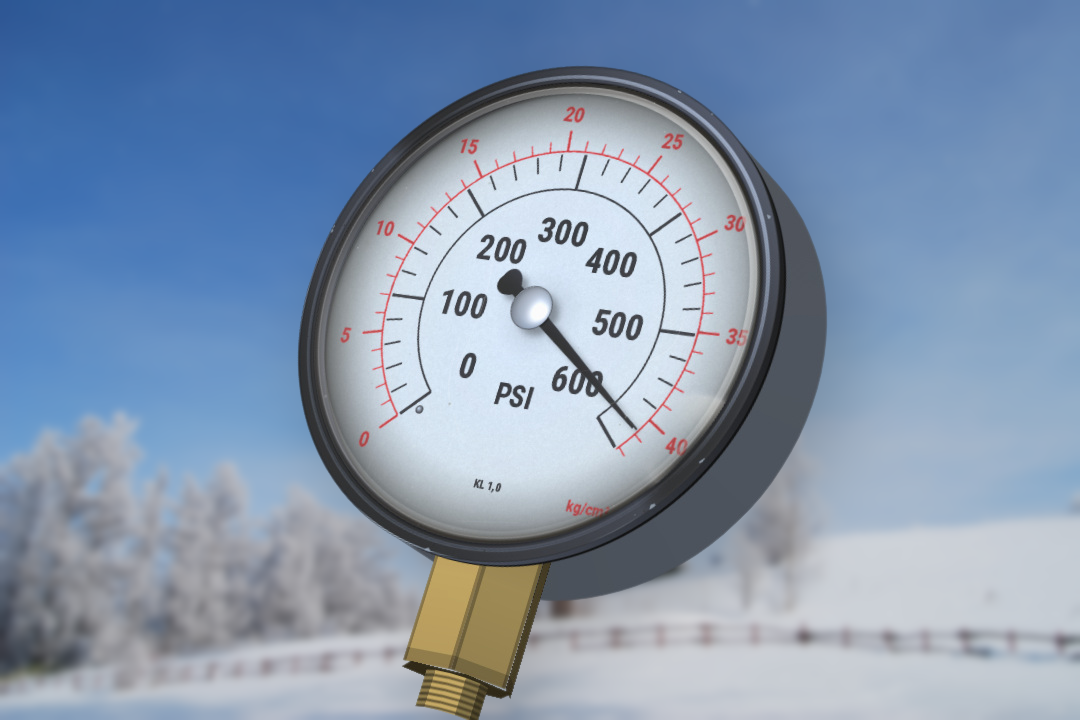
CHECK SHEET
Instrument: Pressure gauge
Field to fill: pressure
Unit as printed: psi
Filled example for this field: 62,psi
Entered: 580,psi
